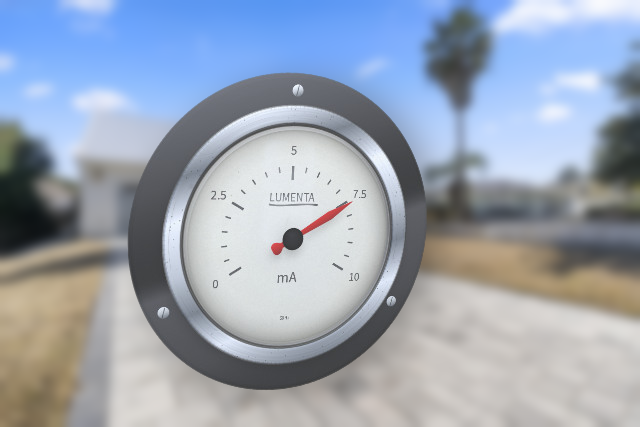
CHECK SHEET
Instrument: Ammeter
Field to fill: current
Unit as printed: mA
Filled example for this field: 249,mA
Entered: 7.5,mA
